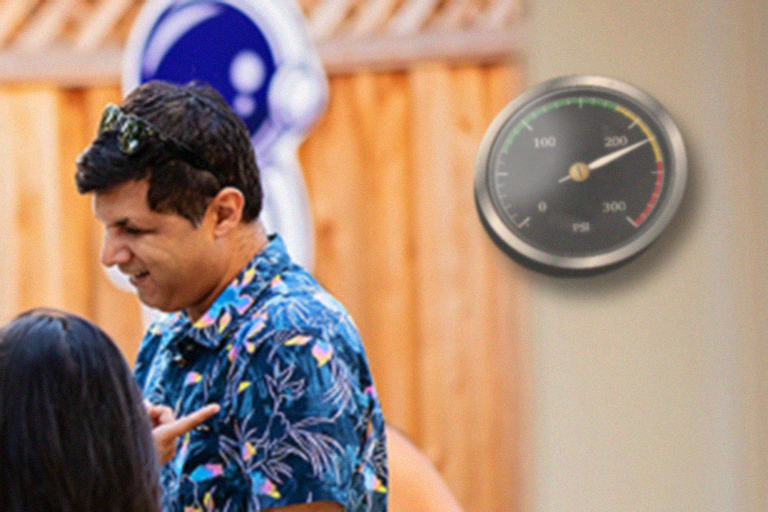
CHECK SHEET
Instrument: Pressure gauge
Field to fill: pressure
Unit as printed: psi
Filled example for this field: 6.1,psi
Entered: 220,psi
